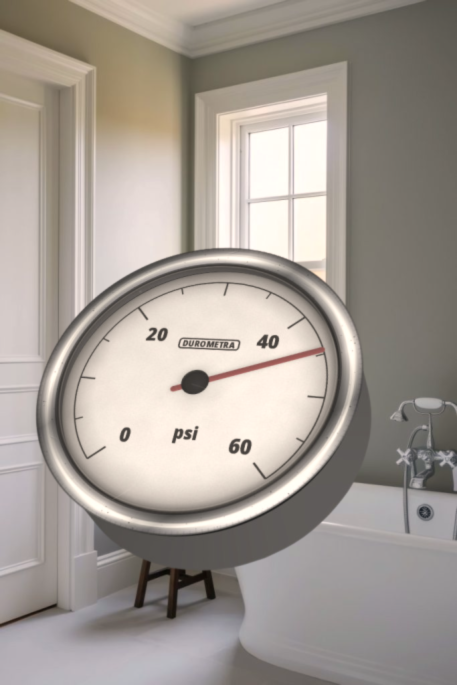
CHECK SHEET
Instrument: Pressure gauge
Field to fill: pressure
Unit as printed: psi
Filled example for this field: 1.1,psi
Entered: 45,psi
